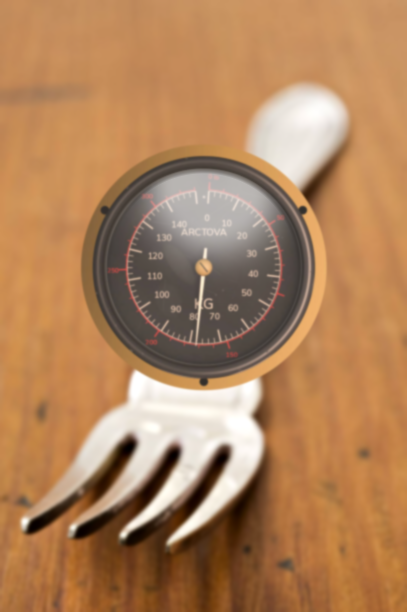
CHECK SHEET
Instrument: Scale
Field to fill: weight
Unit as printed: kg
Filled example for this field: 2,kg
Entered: 78,kg
